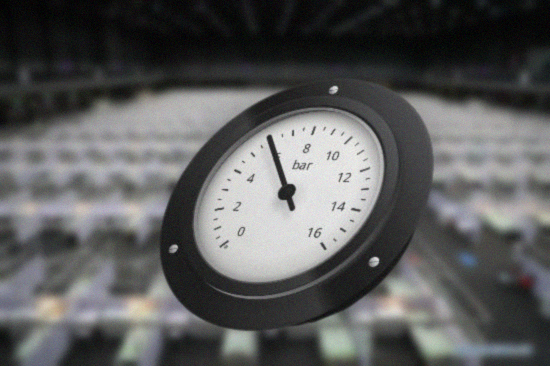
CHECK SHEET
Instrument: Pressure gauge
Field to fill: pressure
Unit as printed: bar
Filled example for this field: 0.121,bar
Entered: 6,bar
